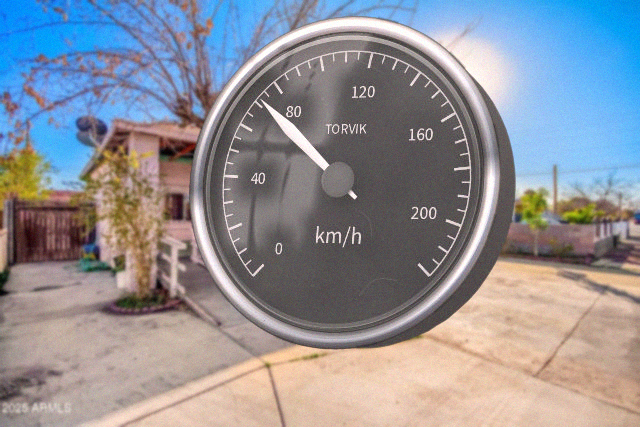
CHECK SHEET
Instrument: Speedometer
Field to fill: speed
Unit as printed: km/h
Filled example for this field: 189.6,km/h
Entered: 72.5,km/h
